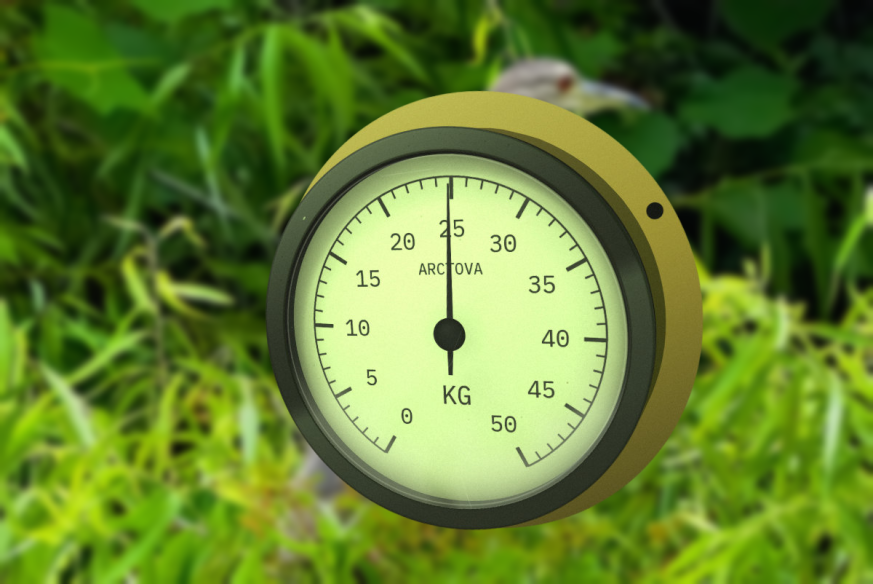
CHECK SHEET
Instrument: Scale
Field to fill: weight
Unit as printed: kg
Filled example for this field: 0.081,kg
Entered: 25,kg
